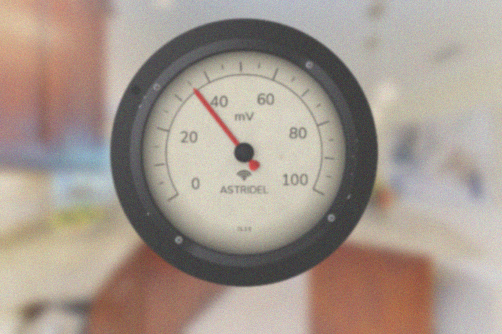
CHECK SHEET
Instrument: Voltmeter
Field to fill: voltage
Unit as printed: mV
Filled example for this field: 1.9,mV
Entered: 35,mV
